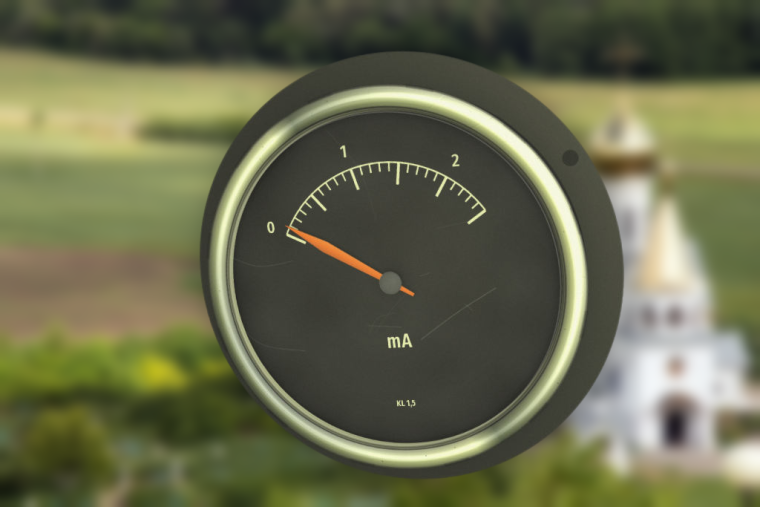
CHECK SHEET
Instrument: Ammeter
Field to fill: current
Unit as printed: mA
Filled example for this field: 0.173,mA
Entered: 0.1,mA
